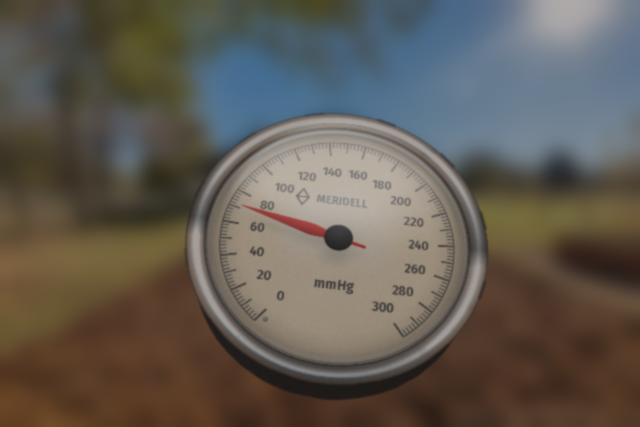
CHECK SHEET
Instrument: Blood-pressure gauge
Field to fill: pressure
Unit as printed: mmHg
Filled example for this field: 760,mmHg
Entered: 70,mmHg
